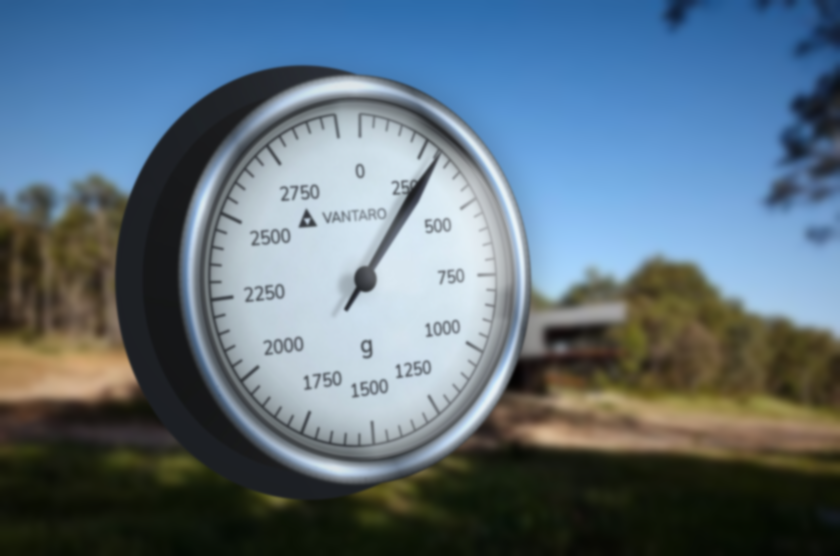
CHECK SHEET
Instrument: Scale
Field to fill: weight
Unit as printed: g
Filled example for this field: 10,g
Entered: 300,g
